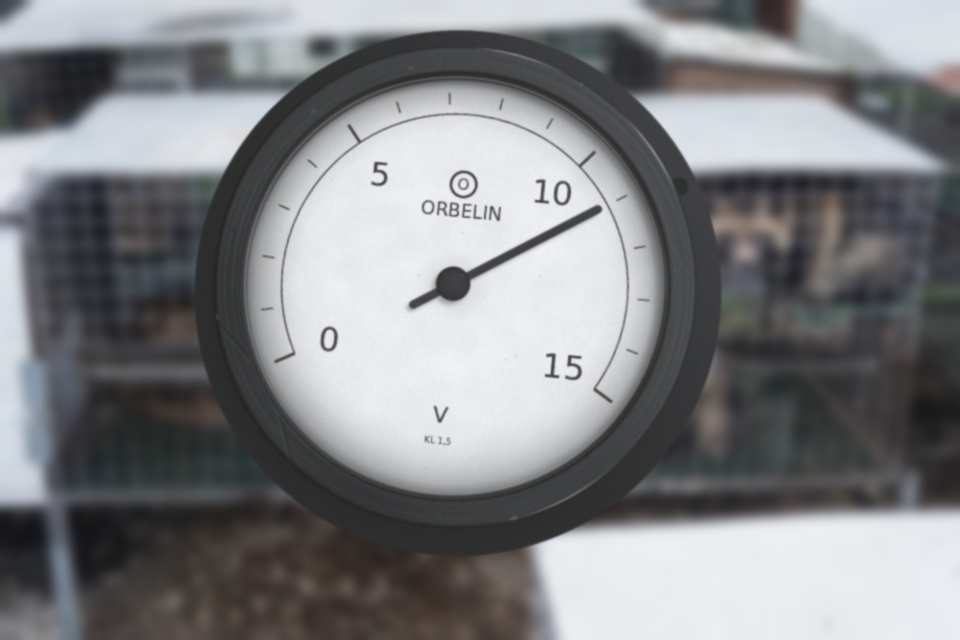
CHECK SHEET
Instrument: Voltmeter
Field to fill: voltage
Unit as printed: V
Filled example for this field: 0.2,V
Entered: 11,V
